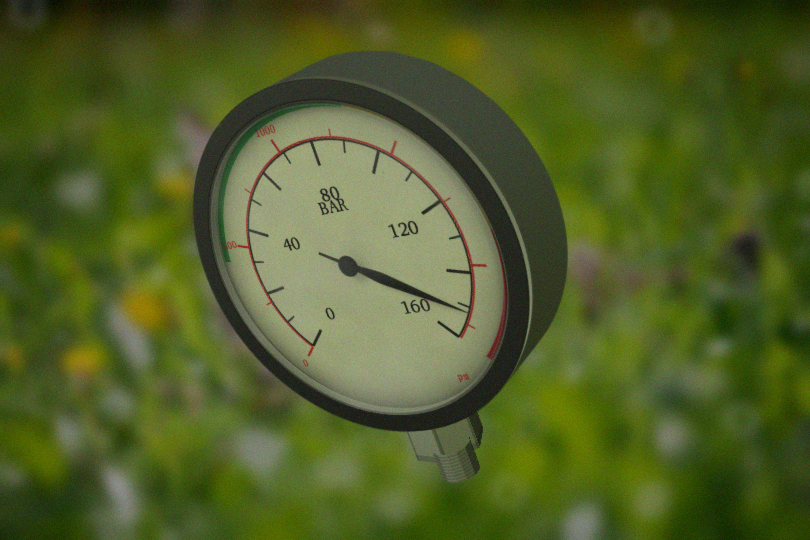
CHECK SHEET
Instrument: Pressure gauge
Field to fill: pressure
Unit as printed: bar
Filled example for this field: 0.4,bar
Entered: 150,bar
